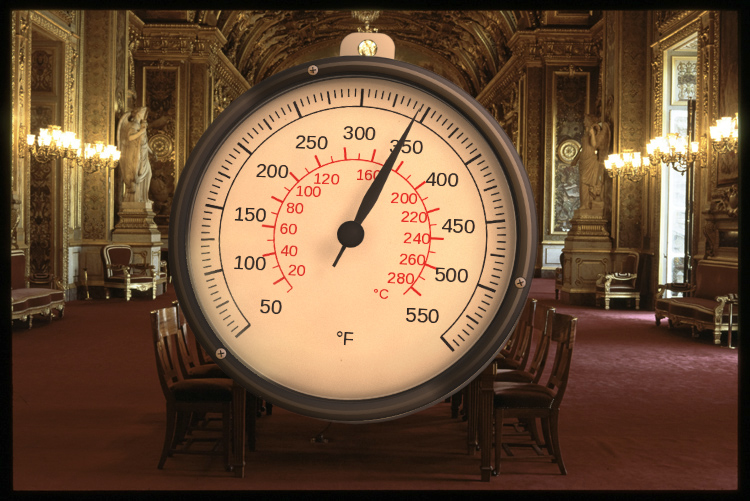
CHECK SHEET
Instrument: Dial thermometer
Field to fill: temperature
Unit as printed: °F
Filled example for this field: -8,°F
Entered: 345,°F
